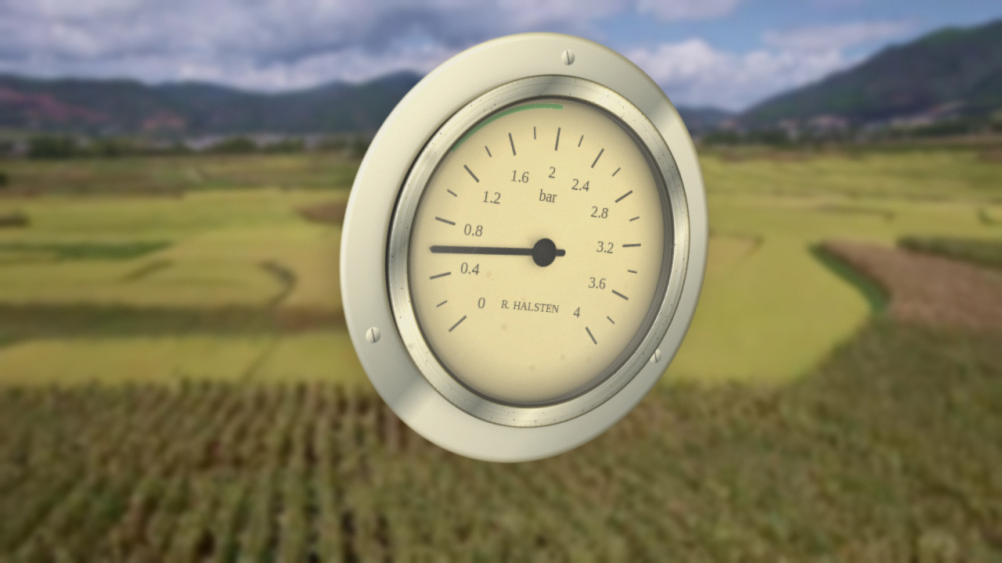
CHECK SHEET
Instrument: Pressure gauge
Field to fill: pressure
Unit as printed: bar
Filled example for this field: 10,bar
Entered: 0.6,bar
